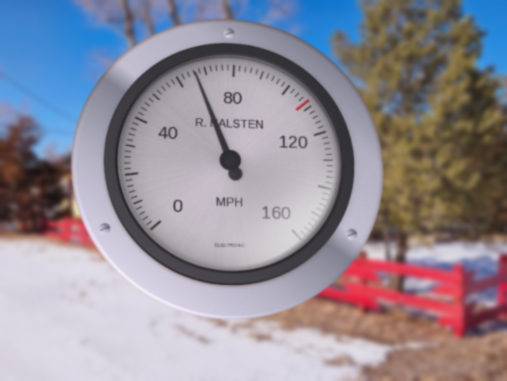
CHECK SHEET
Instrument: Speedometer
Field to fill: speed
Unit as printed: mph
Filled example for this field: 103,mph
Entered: 66,mph
